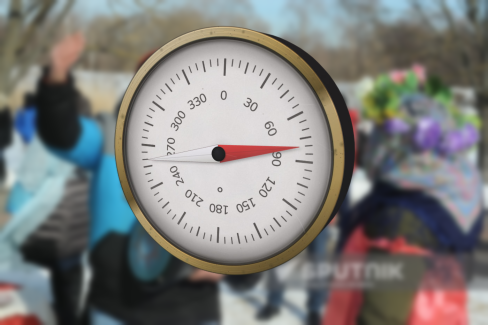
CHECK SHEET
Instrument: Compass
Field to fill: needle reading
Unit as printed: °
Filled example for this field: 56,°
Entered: 80,°
